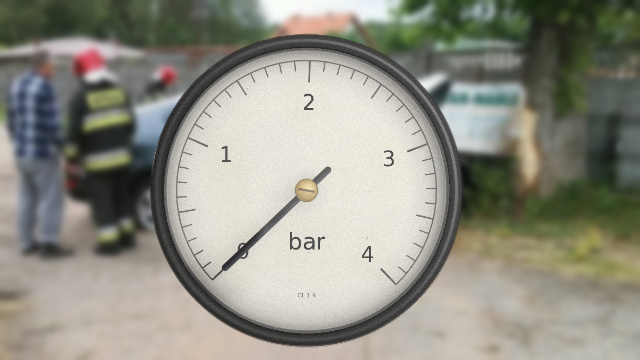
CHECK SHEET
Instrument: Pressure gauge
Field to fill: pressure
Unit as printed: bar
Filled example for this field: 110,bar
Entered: 0,bar
